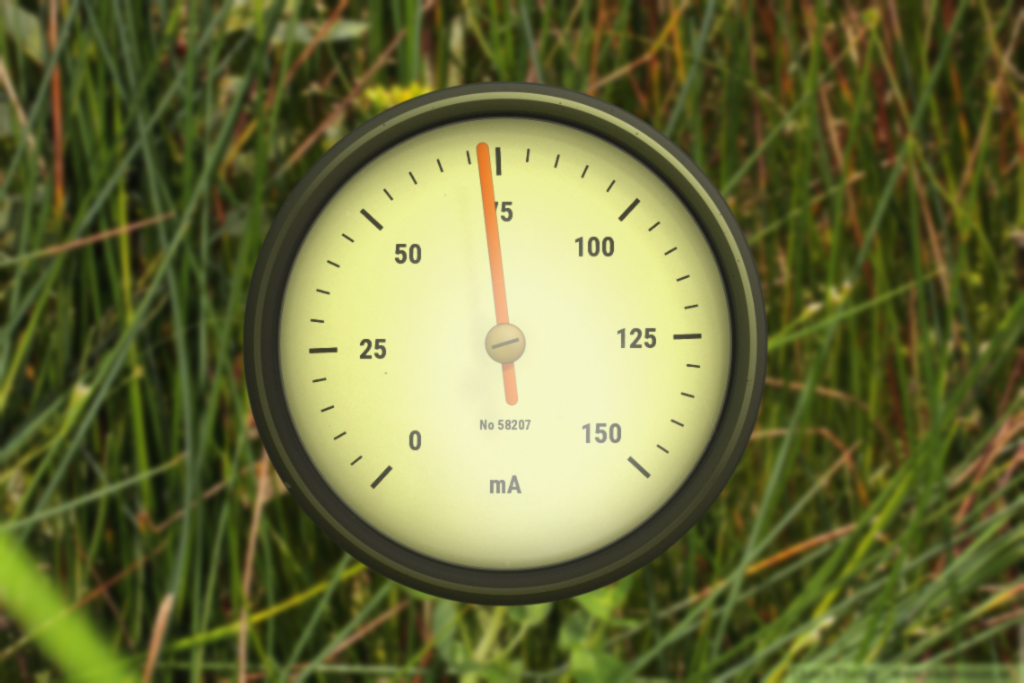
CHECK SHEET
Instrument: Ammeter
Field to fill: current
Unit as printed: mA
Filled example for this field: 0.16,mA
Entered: 72.5,mA
